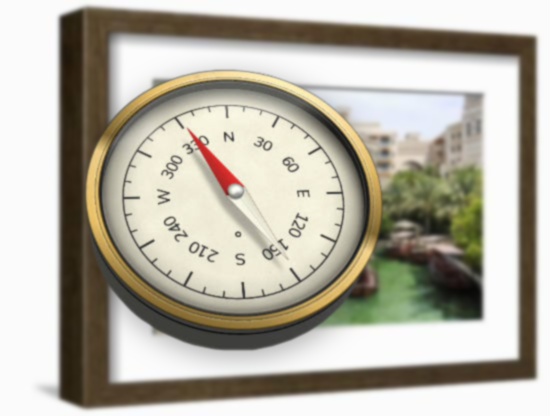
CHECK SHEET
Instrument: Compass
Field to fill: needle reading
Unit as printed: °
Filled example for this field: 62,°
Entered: 330,°
